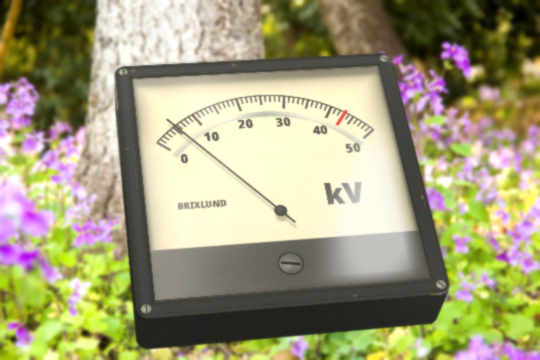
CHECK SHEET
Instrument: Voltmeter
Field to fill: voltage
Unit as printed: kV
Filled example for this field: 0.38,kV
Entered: 5,kV
